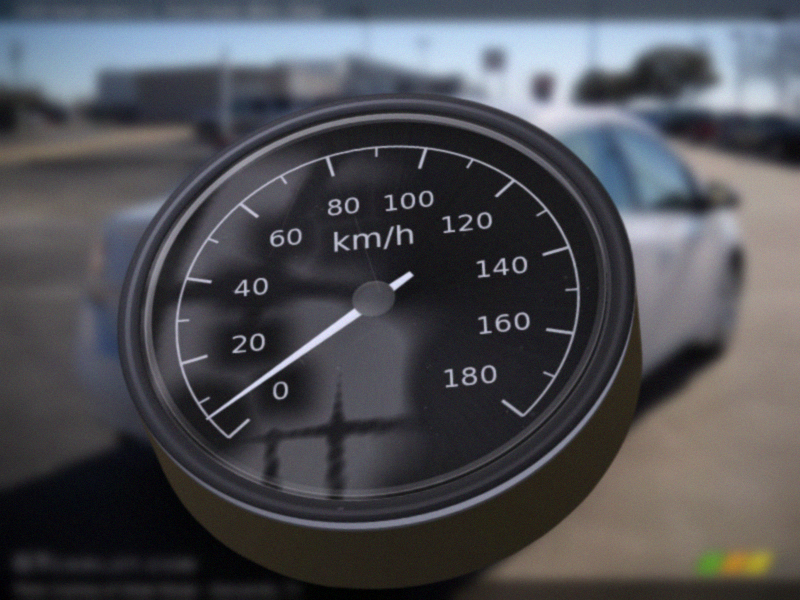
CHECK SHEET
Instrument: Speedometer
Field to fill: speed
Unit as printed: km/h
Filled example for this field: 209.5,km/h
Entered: 5,km/h
